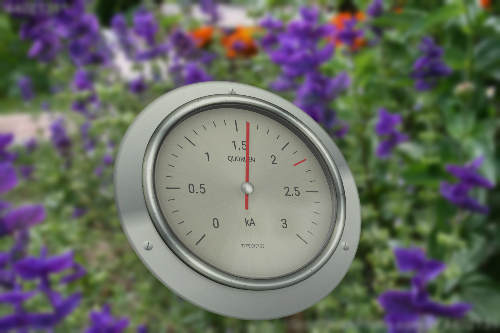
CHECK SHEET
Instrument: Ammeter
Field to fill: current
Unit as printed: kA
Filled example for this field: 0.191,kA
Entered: 1.6,kA
